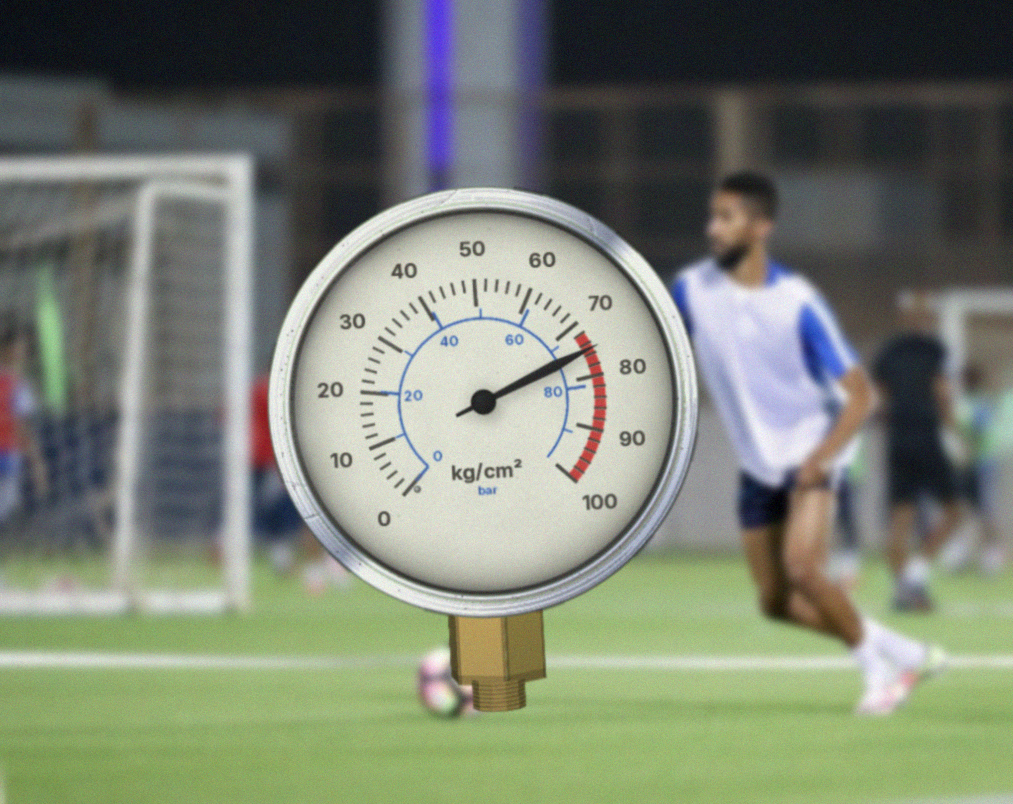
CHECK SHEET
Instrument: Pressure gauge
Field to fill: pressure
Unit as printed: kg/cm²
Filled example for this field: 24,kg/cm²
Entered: 75,kg/cm²
